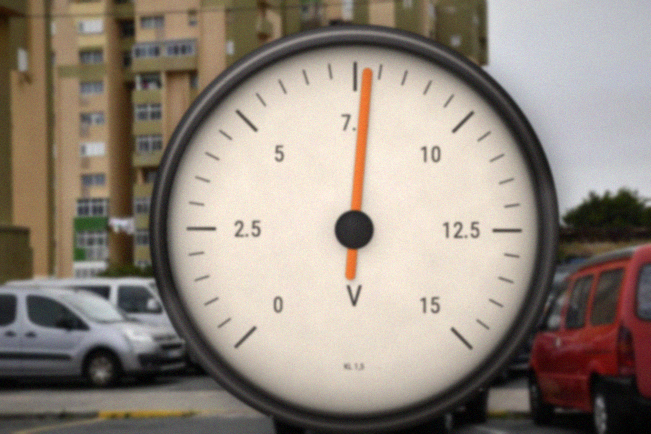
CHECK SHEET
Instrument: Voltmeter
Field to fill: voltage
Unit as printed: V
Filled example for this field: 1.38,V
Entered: 7.75,V
